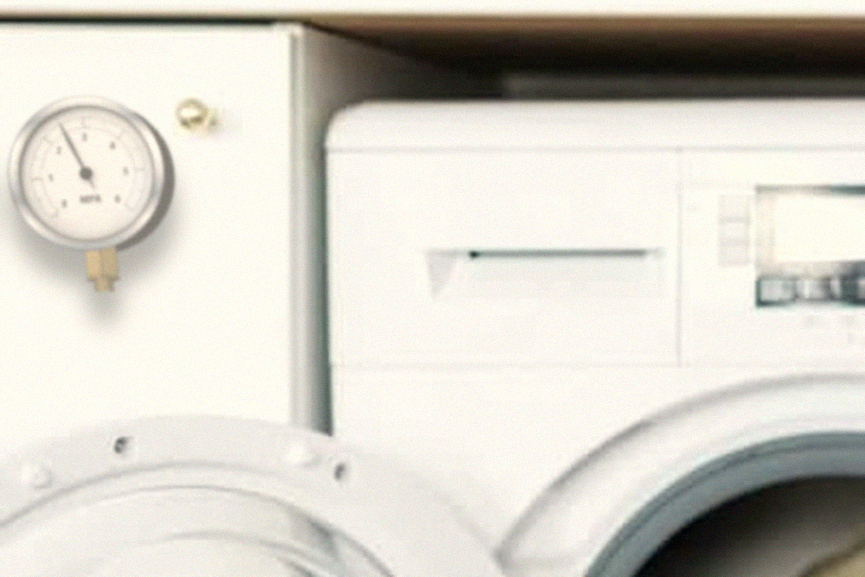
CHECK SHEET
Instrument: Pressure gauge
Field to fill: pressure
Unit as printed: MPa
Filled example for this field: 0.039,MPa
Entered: 2.5,MPa
